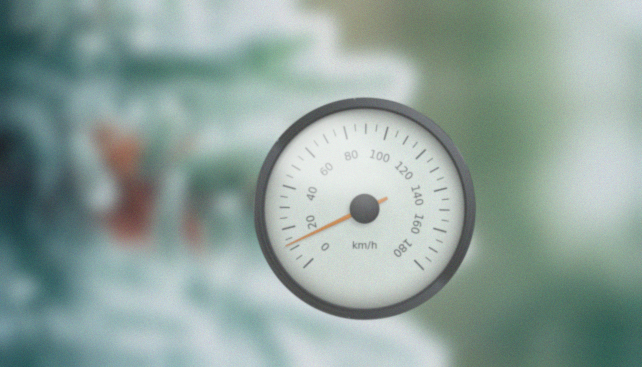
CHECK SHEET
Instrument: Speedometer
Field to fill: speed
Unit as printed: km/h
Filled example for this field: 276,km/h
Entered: 12.5,km/h
